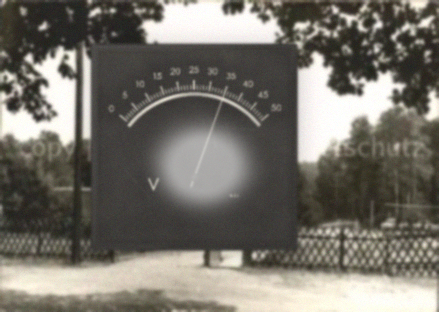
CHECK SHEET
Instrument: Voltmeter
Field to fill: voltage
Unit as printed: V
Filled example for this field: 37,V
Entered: 35,V
